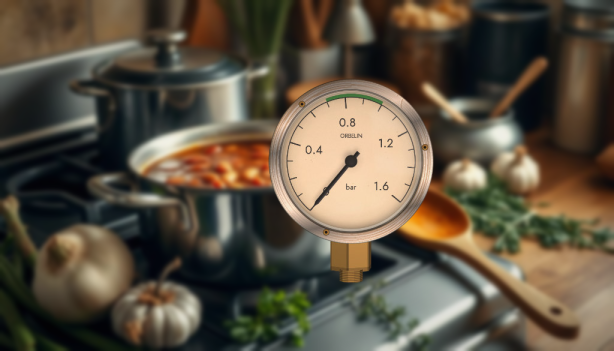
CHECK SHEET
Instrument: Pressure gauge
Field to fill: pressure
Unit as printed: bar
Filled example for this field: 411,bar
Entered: 0,bar
